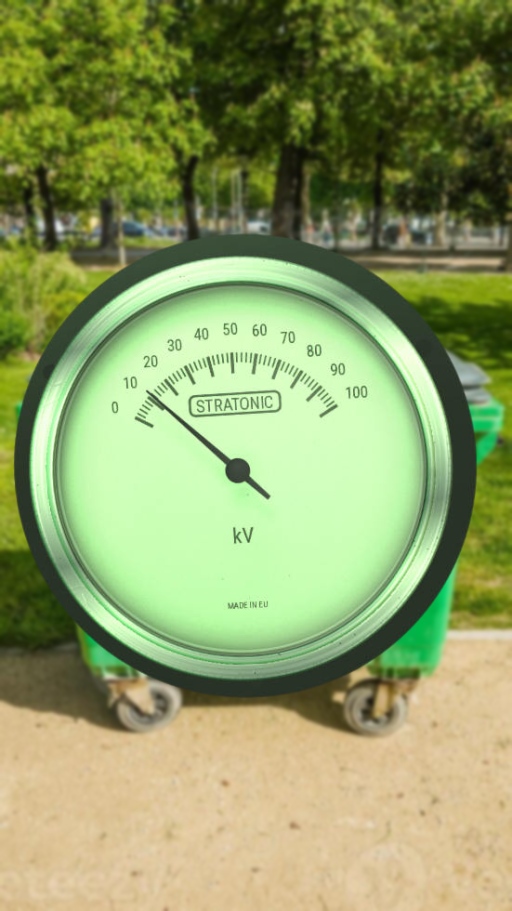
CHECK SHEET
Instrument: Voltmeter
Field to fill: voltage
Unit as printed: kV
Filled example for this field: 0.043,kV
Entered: 12,kV
